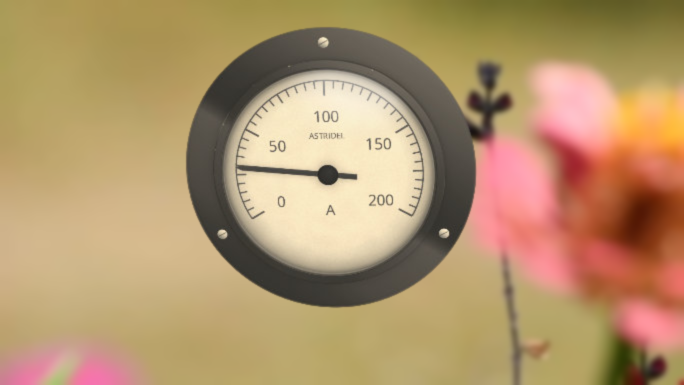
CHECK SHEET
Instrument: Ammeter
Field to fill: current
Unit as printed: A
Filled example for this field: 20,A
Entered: 30,A
